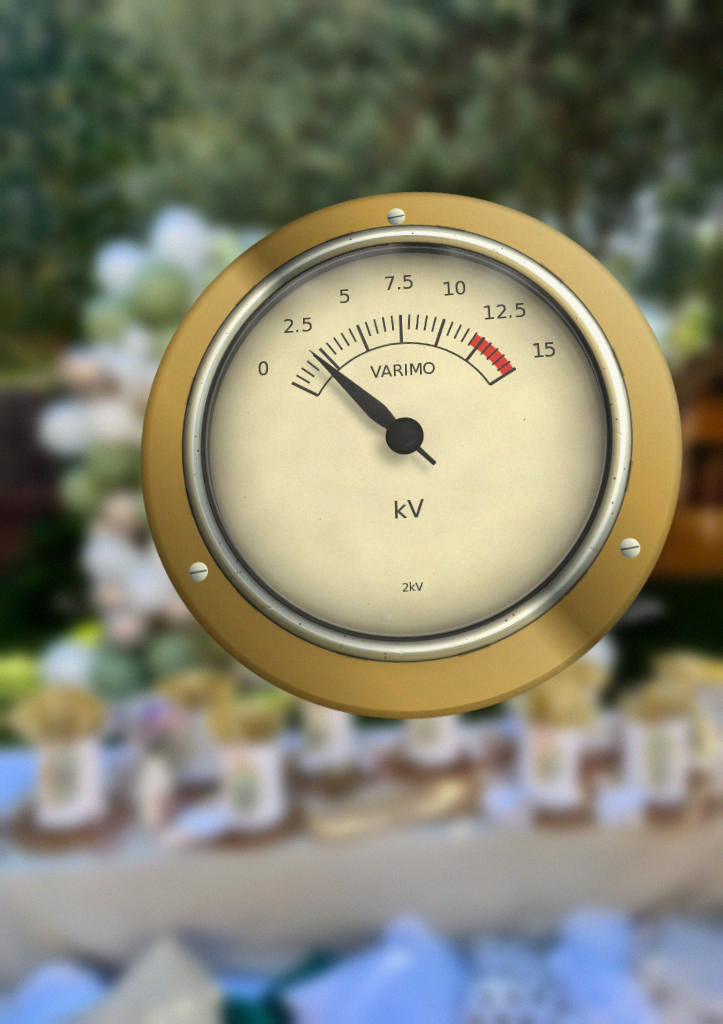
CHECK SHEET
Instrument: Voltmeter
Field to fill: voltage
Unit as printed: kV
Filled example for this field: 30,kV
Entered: 2,kV
